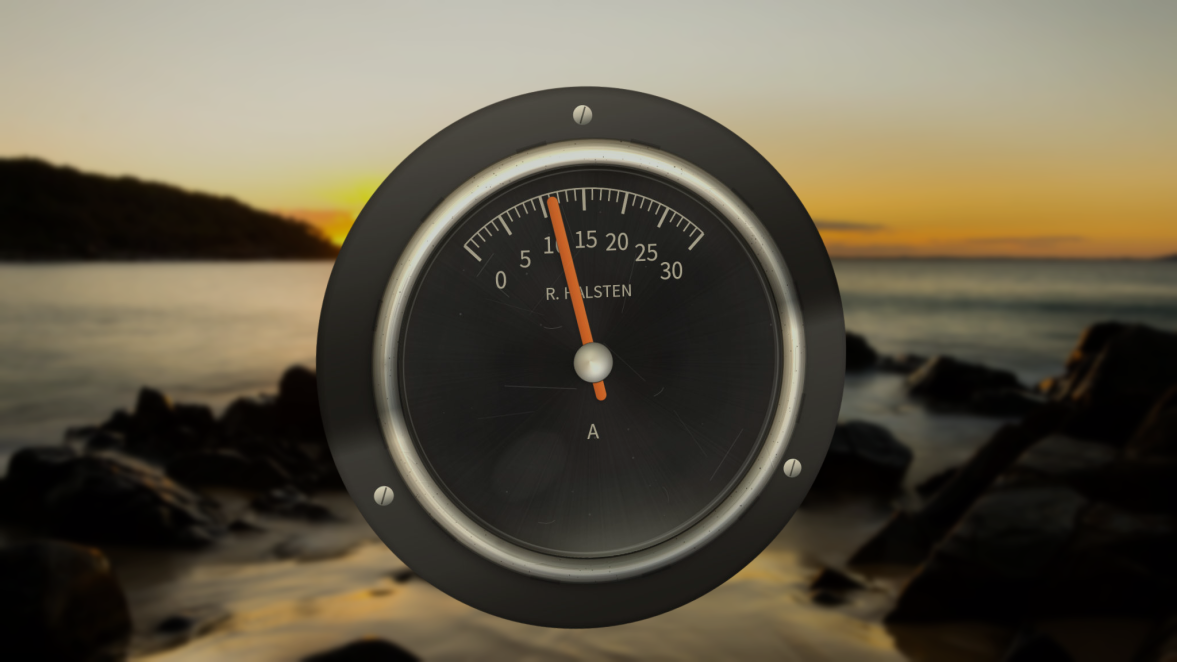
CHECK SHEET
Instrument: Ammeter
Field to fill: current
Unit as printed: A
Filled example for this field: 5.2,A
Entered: 11,A
